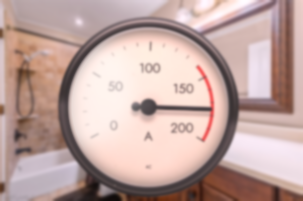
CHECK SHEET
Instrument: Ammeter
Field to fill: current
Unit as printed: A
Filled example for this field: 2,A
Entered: 175,A
